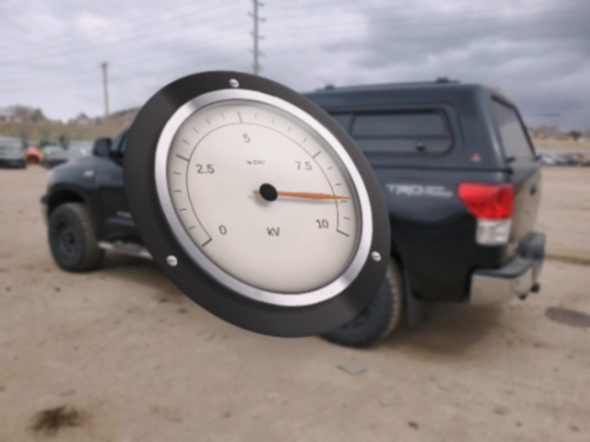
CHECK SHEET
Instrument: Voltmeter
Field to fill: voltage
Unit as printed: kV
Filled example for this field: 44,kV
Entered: 9,kV
